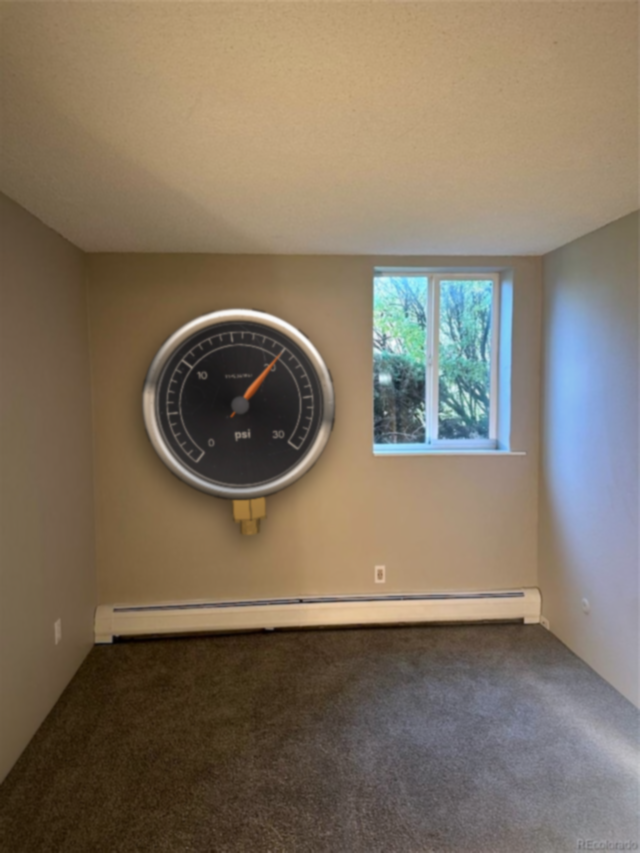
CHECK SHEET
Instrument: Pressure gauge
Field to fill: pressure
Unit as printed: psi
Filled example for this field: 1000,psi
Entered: 20,psi
